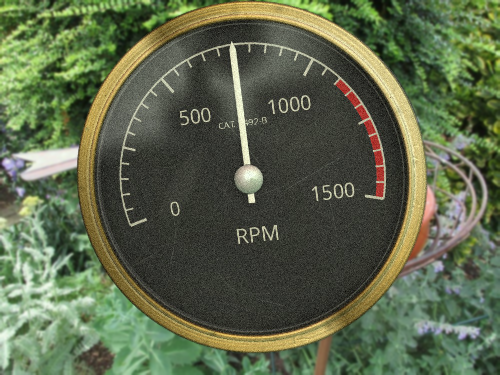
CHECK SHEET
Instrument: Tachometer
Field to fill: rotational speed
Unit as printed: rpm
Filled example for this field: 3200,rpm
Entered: 750,rpm
